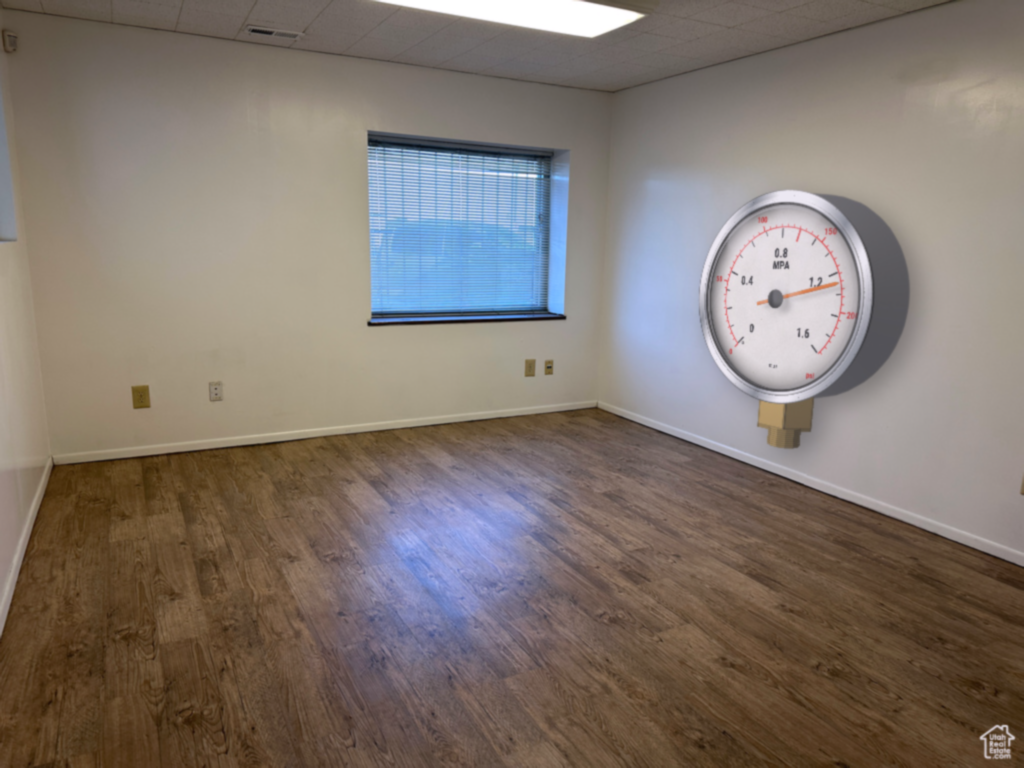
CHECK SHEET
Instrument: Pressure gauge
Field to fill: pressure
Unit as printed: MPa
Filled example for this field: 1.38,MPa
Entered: 1.25,MPa
